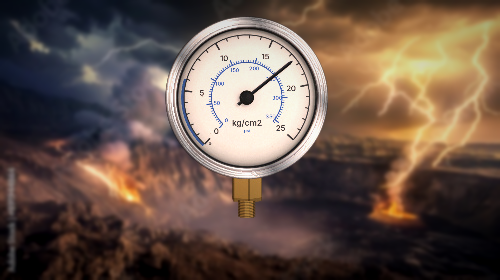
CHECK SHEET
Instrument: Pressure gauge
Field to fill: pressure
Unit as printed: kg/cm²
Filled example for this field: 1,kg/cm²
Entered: 17.5,kg/cm²
